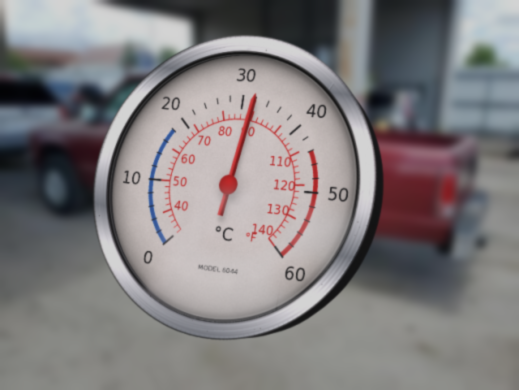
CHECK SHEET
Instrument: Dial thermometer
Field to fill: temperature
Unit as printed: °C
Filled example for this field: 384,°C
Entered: 32,°C
